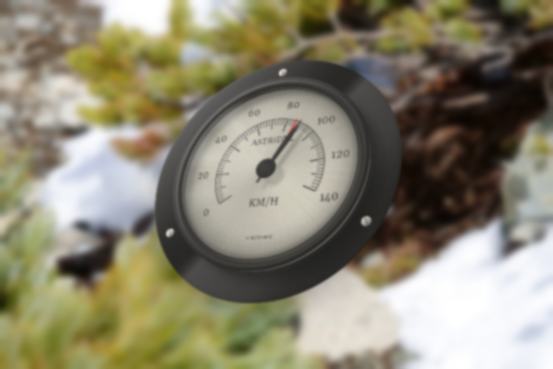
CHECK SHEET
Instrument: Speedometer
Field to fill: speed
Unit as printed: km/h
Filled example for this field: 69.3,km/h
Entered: 90,km/h
